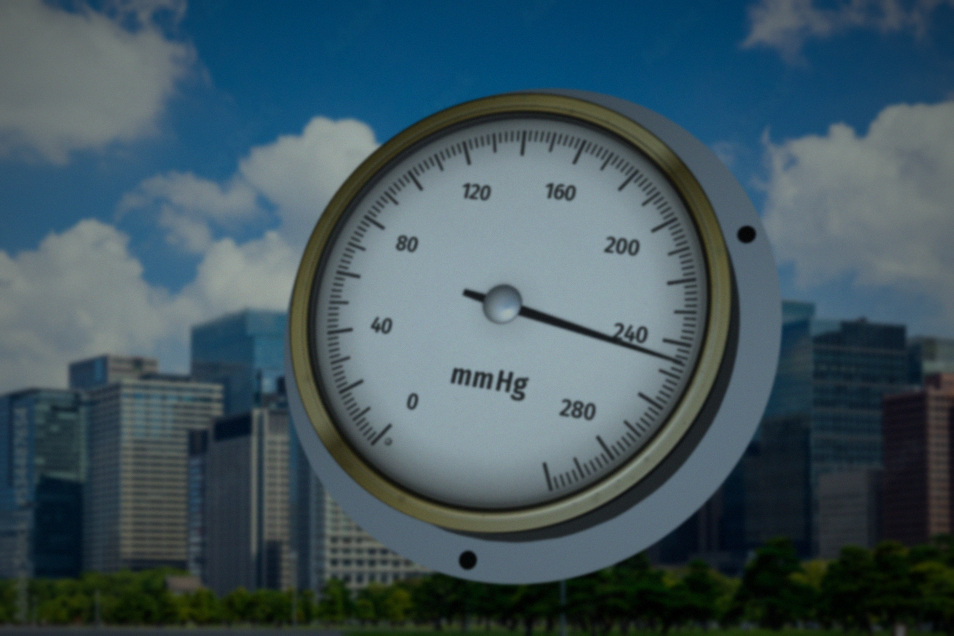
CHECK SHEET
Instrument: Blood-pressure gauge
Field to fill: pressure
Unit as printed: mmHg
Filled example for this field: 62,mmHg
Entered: 246,mmHg
